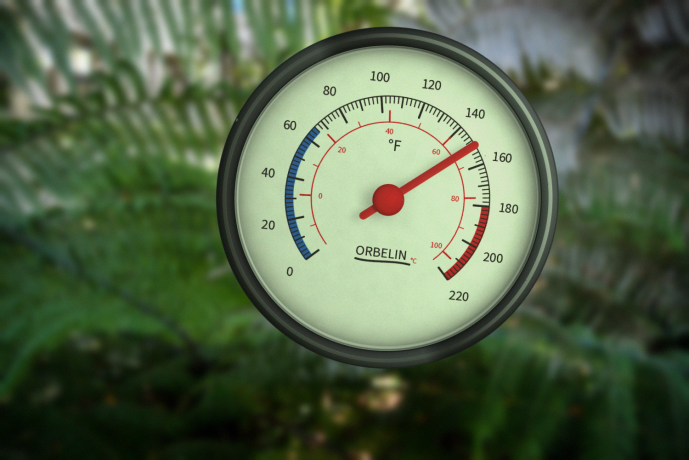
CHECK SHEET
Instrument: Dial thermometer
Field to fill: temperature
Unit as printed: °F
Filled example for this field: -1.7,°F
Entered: 150,°F
